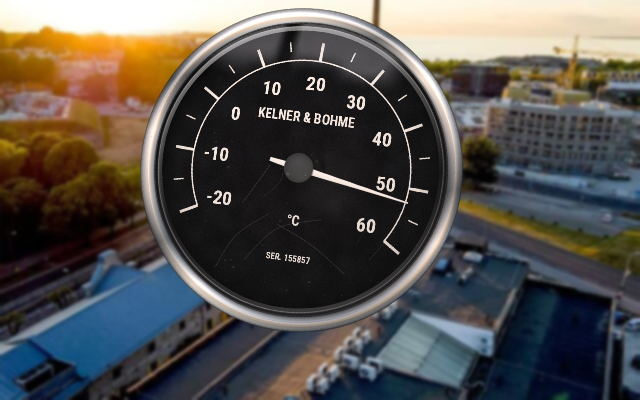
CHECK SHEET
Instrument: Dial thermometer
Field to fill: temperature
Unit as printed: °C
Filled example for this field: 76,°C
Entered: 52.5,°C
